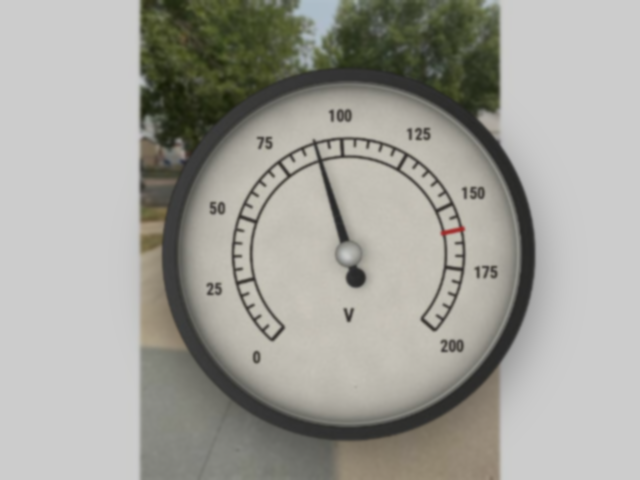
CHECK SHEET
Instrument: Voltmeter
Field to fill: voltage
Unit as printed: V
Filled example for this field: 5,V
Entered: 90,V
